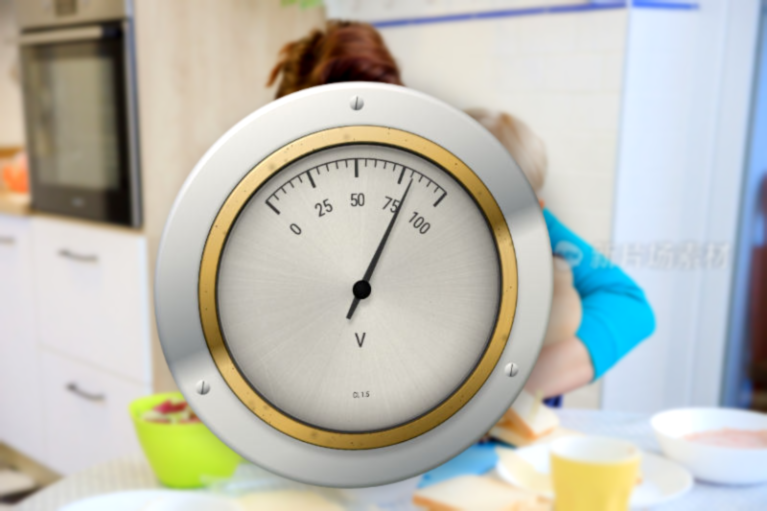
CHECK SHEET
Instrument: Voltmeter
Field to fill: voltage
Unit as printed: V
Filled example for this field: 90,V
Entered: 80,V
